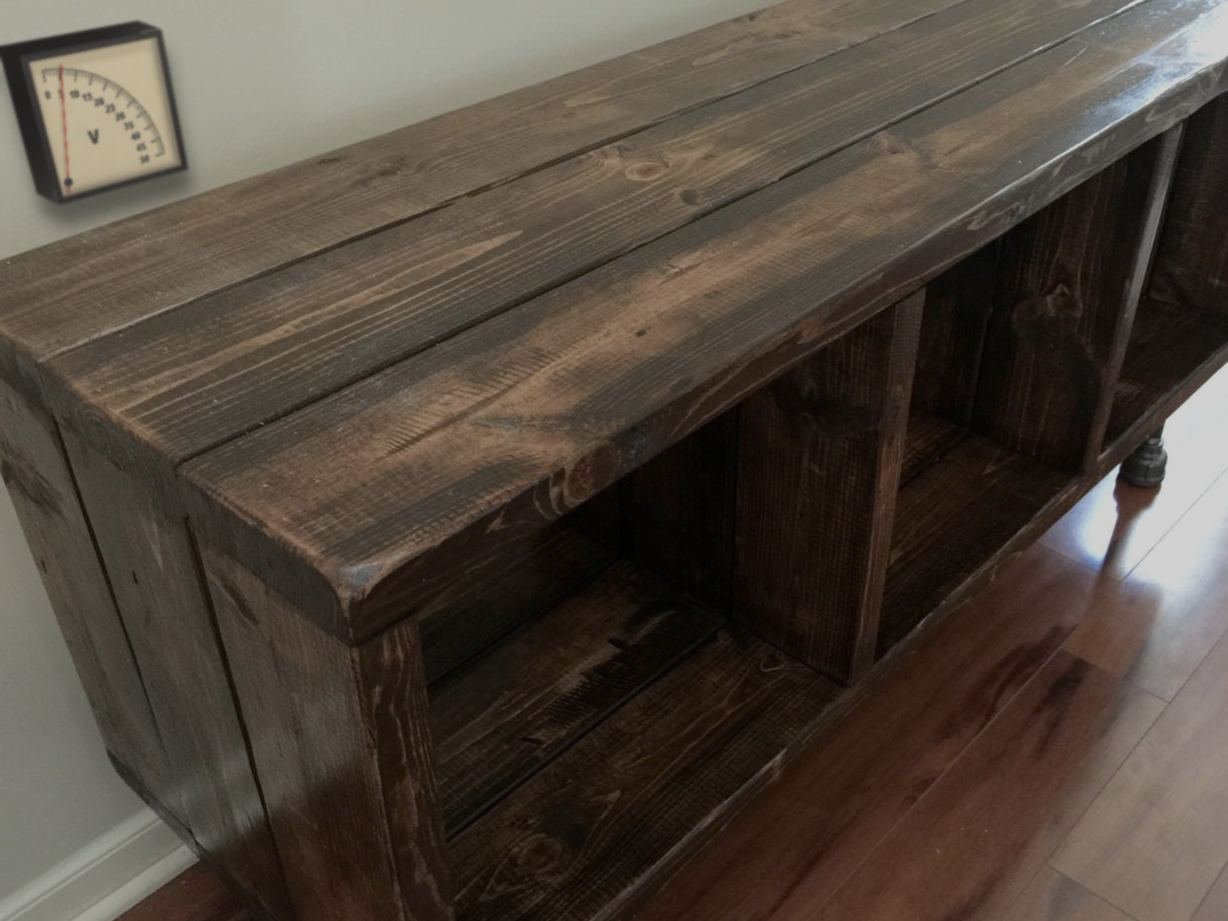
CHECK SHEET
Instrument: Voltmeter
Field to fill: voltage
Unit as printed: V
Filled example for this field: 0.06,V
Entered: 5,V
